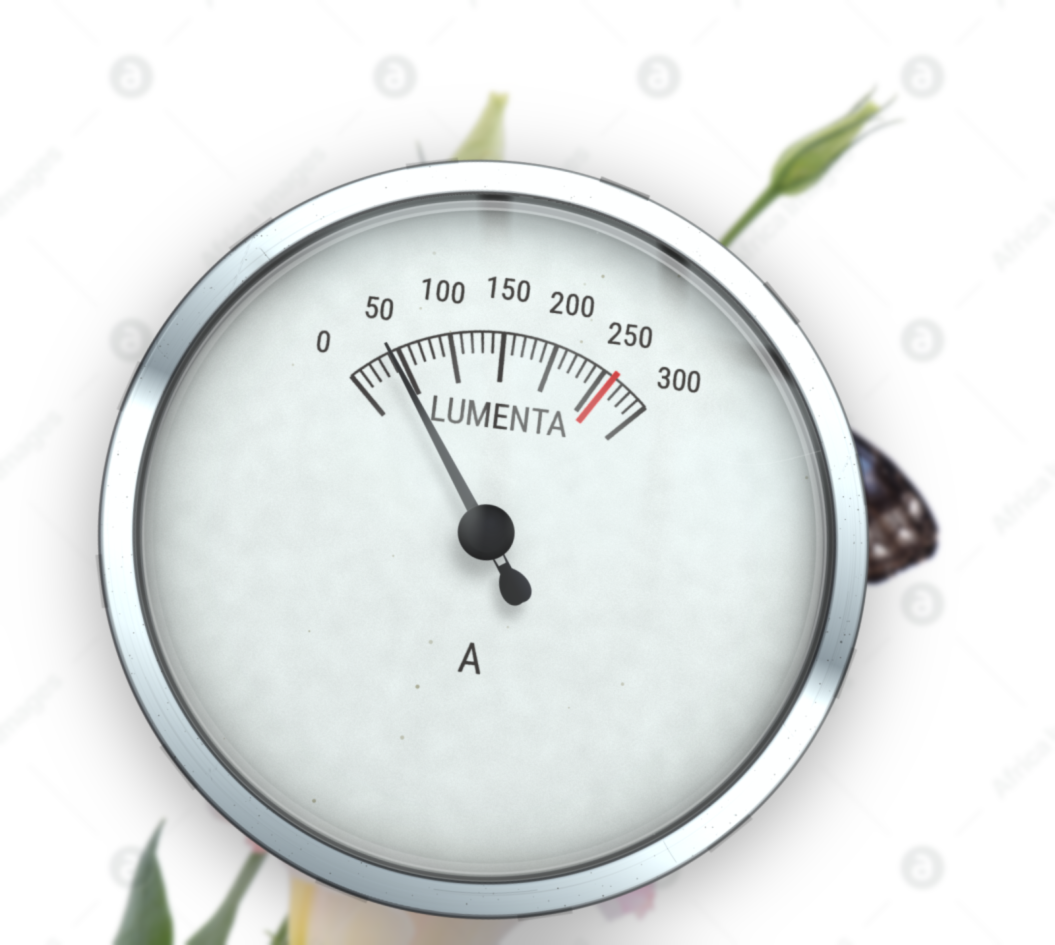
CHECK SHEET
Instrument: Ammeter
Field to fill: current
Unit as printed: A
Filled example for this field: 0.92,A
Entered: 40,A
